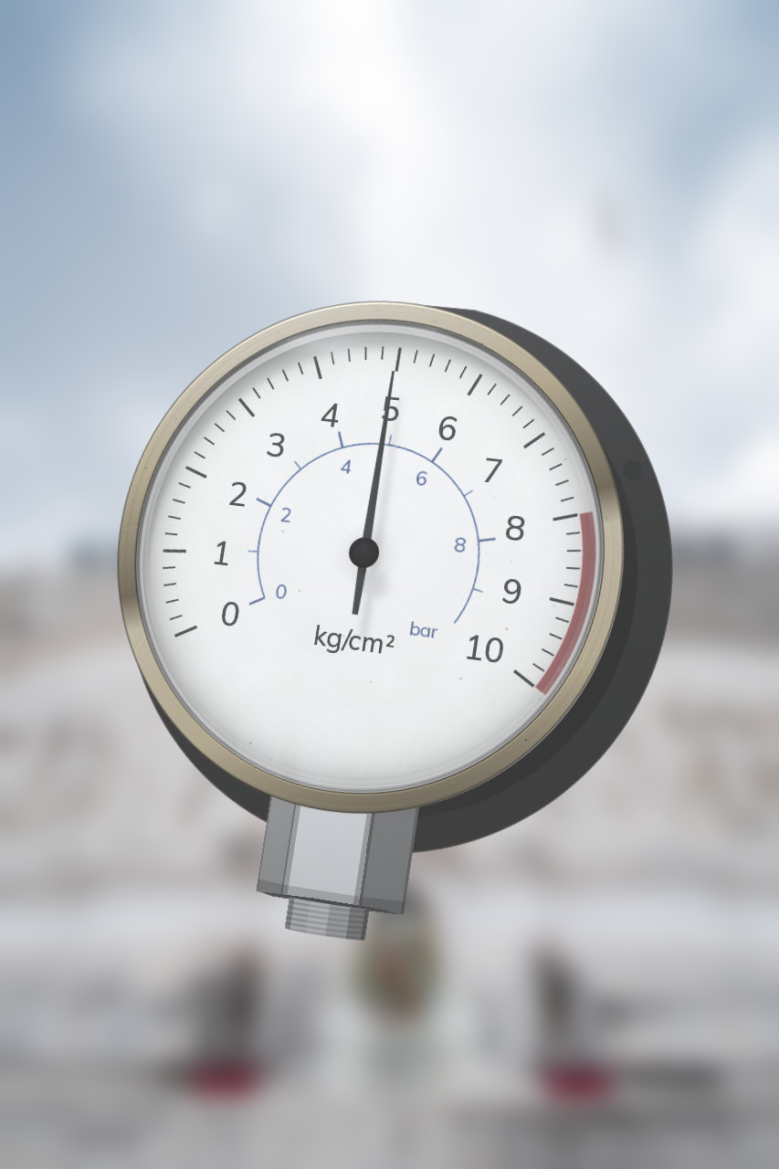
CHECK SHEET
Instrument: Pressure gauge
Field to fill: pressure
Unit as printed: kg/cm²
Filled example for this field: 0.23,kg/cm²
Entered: 5,kg/cm²
